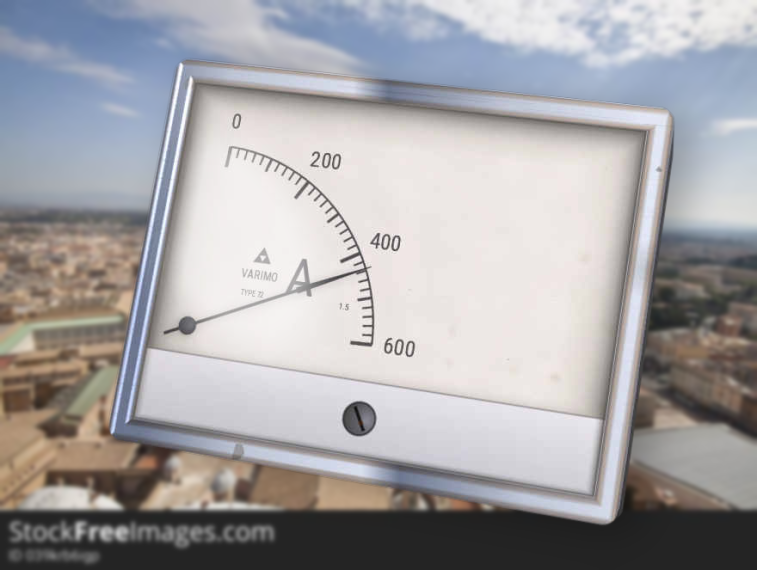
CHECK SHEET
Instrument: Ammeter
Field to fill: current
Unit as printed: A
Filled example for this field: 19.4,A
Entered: 440,A
